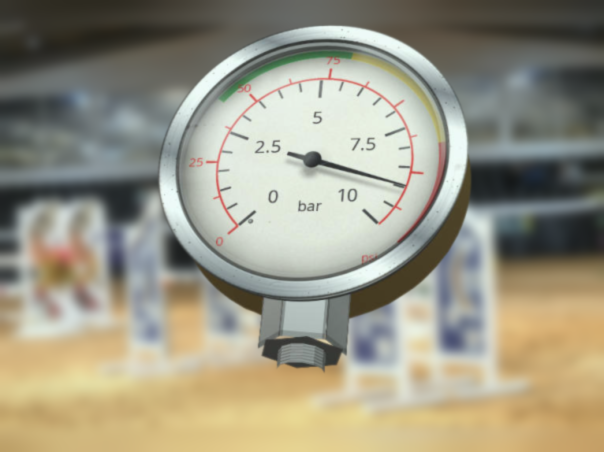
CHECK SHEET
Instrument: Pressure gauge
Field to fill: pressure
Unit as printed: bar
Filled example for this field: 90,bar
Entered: 9,bar
